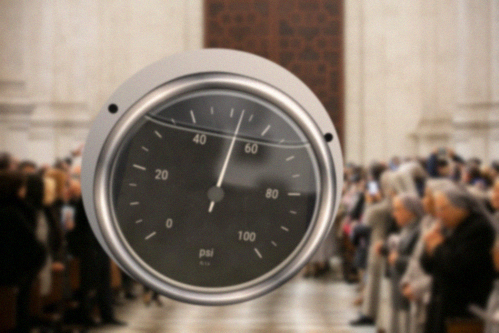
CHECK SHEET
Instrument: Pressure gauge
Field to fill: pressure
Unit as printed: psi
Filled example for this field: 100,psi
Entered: 52.5,psi
